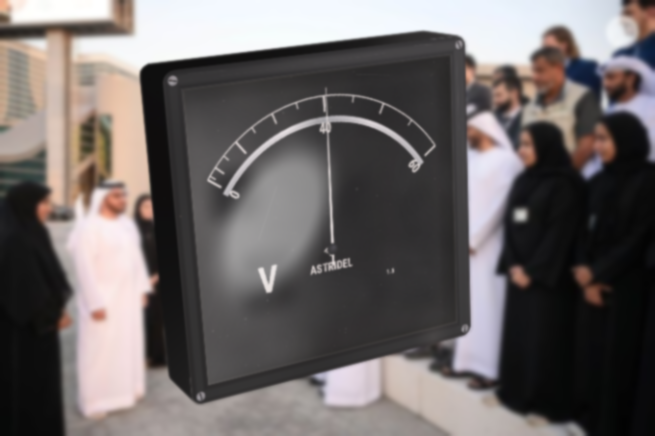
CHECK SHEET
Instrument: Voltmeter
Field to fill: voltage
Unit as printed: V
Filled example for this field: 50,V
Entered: 40,V
